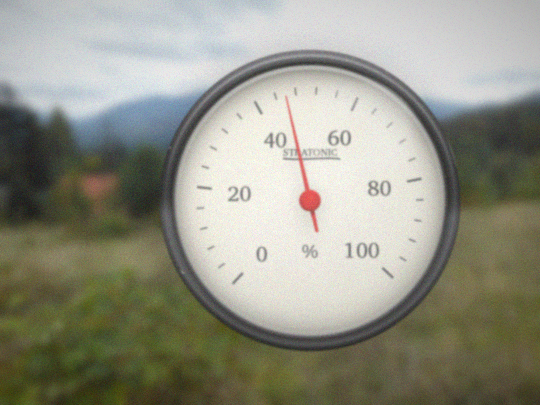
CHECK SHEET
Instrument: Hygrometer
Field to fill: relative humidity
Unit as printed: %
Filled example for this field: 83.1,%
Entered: 46,%
